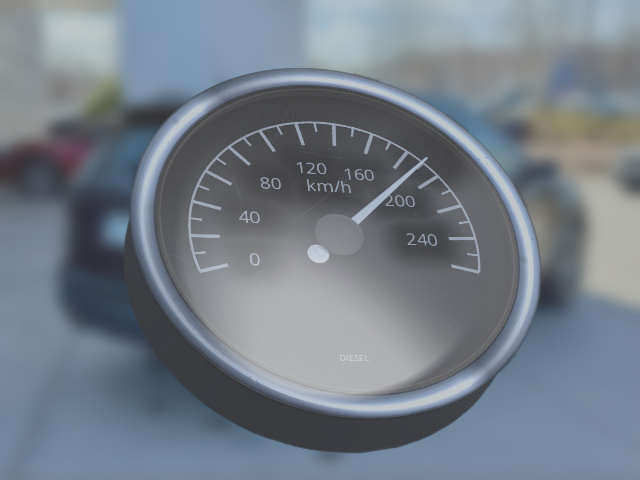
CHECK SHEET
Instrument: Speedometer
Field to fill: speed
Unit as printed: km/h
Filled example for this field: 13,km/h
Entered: 190,km/h
